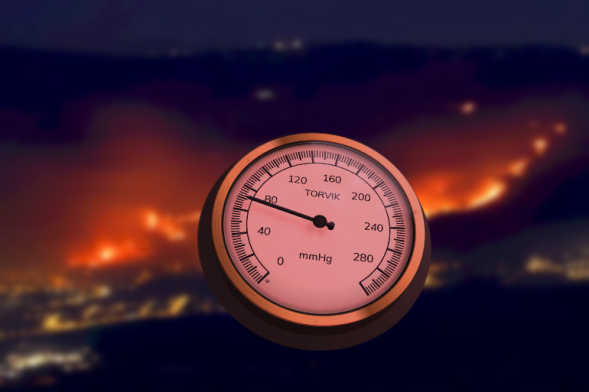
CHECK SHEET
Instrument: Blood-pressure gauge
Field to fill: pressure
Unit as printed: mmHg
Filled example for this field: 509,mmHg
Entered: 70,mmHg
